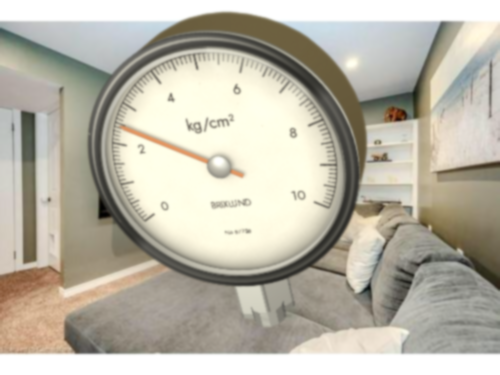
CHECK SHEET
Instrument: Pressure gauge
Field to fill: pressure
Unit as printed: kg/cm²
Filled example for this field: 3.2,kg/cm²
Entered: 2.5,kg/cm²
